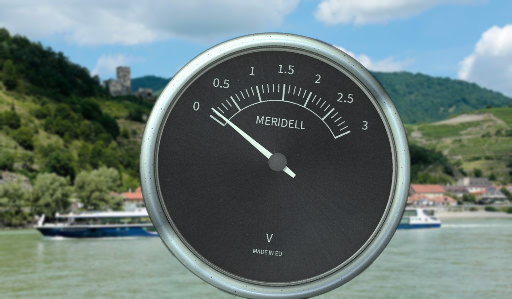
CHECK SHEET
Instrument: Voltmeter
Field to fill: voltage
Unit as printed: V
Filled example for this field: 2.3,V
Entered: 0.1,V
